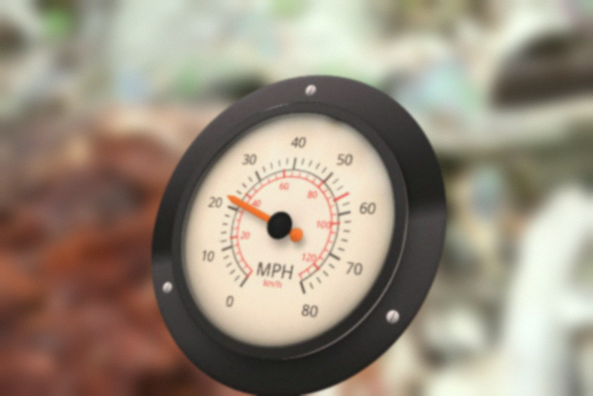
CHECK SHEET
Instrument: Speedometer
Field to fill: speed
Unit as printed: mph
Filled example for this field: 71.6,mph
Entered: 22,mph
